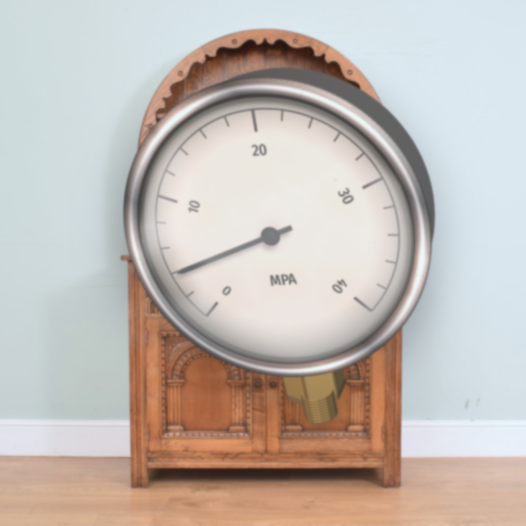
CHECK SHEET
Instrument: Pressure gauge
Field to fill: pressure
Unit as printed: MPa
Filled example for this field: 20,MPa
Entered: 4,MPa
